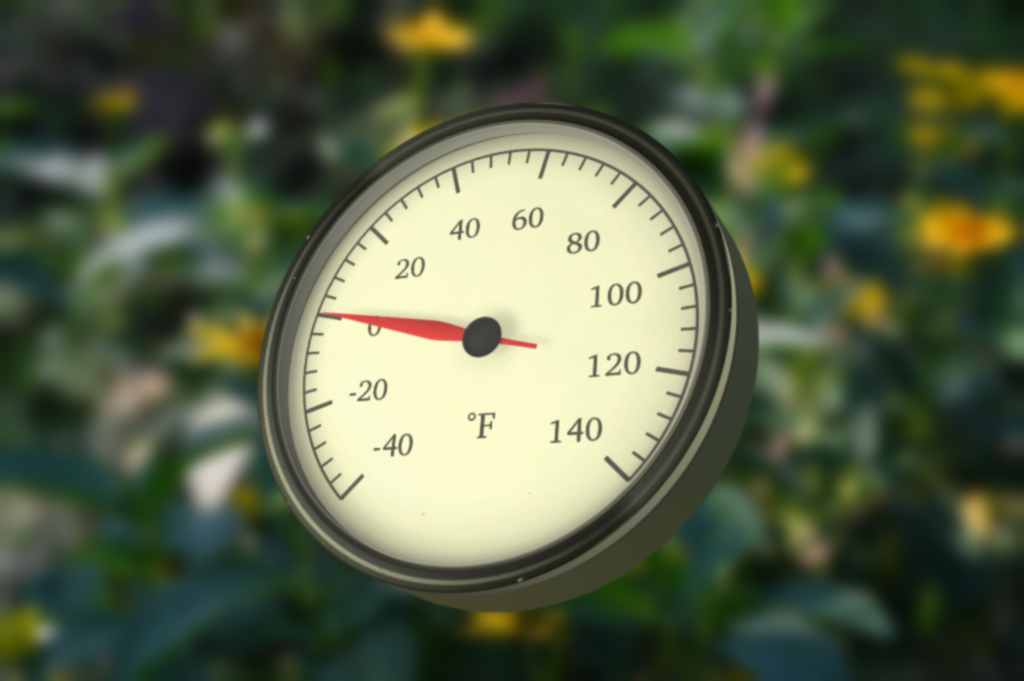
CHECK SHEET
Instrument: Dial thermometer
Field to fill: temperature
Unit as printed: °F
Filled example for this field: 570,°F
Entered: 0,°F
